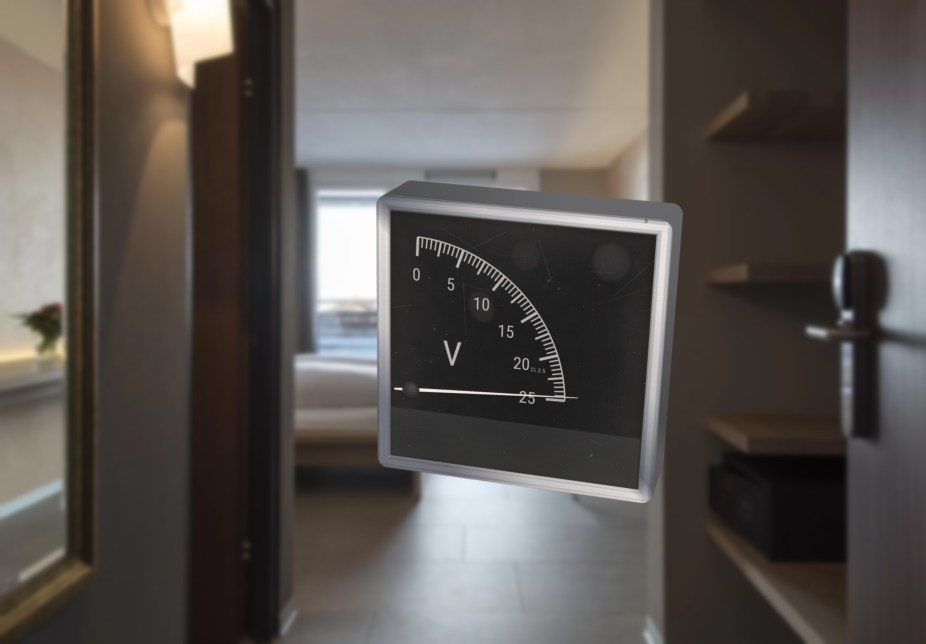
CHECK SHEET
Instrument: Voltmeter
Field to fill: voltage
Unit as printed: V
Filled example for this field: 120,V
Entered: 24.5,V
